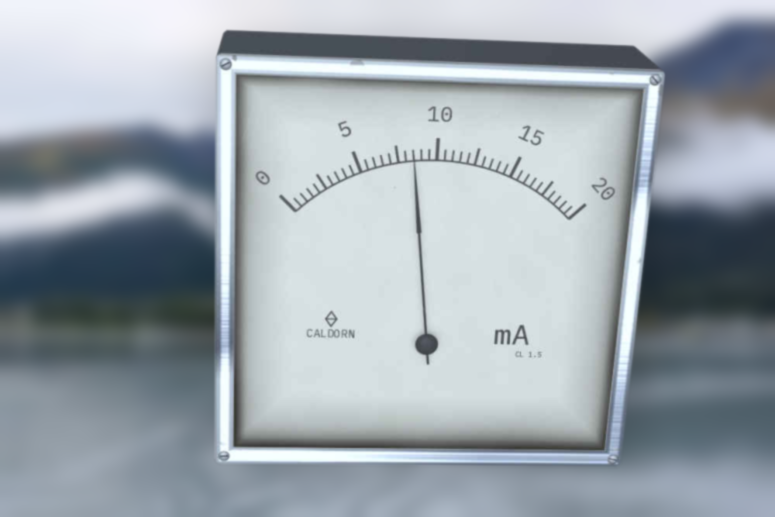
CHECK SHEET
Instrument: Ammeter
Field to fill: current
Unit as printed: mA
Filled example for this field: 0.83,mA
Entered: 8.5,mA
